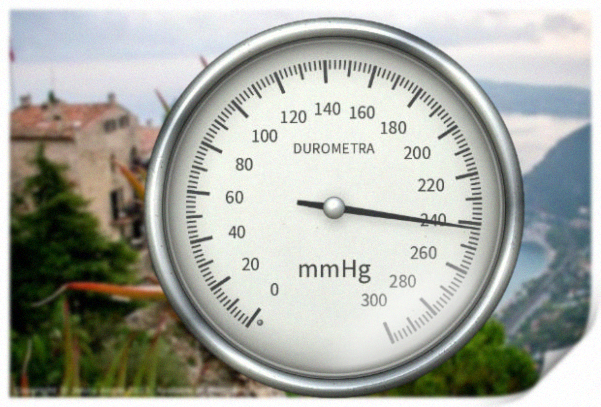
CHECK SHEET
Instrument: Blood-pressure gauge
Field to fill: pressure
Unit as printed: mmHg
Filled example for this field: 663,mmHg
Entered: 242,mmHg
